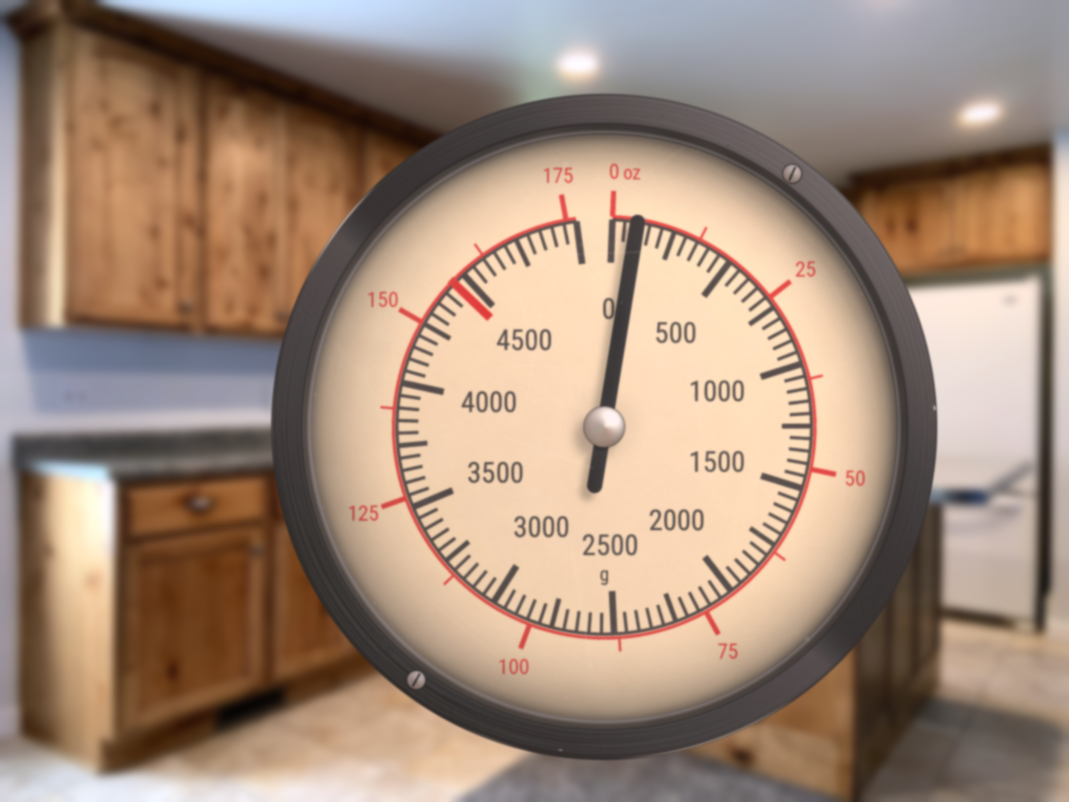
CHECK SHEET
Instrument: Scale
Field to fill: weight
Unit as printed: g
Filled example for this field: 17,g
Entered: 100,g
